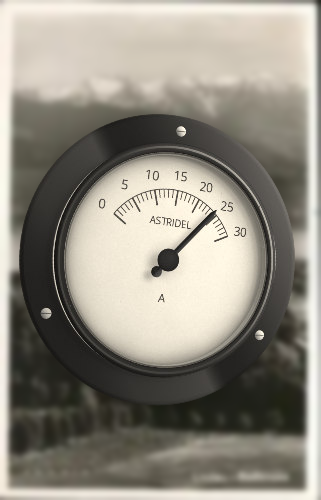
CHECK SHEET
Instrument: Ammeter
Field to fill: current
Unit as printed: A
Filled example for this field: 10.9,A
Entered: 24,A
